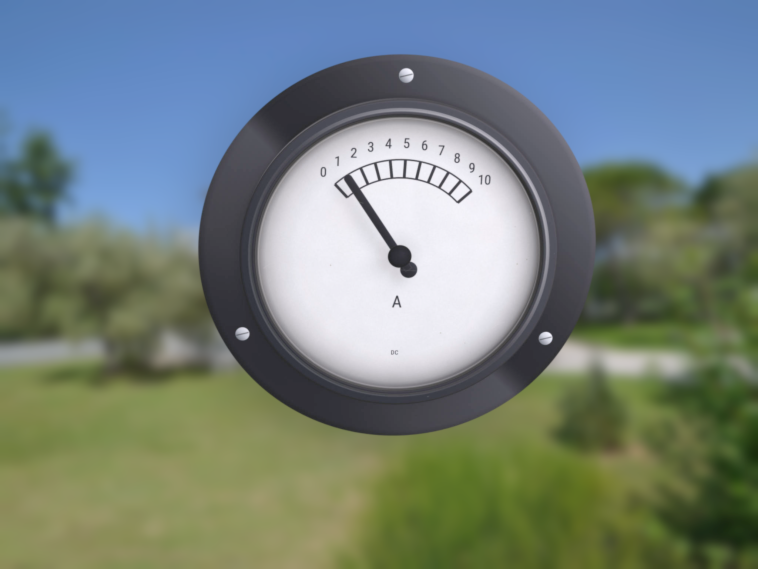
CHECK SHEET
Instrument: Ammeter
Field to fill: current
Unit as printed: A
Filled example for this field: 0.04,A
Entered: 1,A
